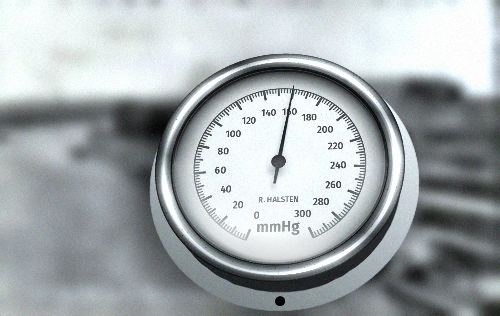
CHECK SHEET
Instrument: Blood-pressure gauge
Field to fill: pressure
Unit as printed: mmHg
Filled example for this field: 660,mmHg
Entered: 160,mmHg
